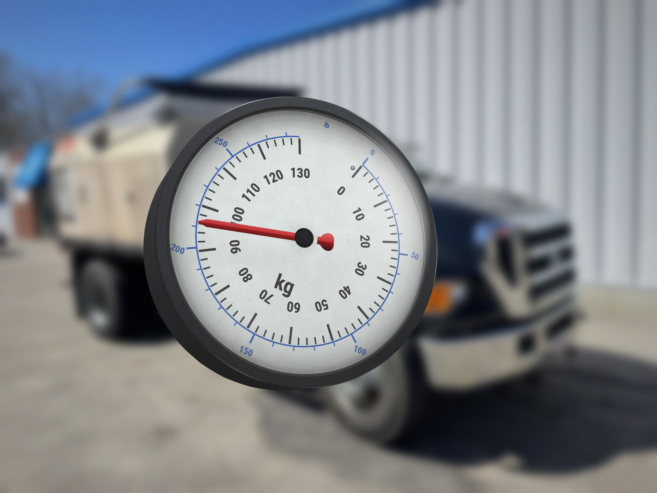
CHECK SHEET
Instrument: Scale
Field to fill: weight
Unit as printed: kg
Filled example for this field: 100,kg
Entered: 96,kg
